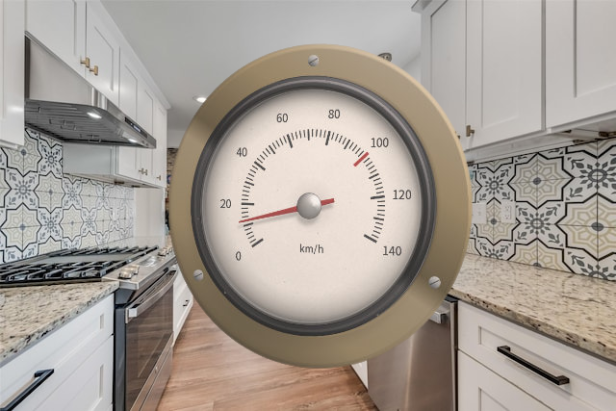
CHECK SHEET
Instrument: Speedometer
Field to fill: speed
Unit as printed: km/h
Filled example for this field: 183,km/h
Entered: 12,km/h
